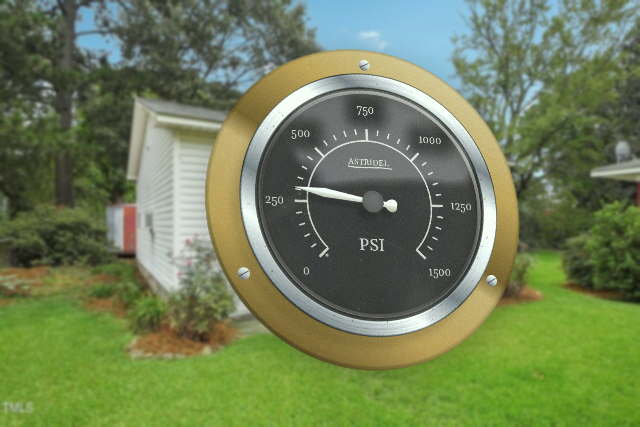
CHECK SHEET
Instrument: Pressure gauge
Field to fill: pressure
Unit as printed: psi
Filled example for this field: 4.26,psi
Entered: 300,psi
